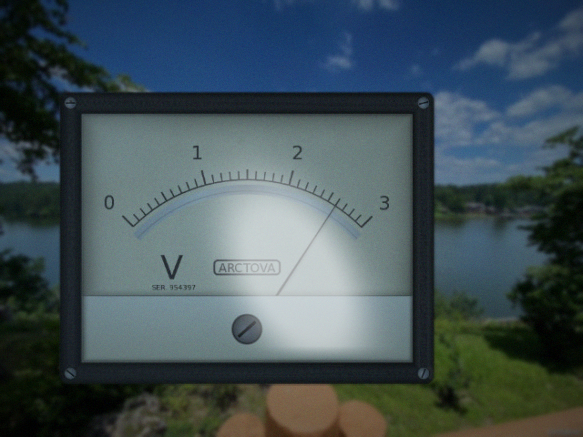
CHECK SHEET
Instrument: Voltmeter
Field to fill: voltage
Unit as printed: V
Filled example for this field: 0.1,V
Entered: 2.6,V
